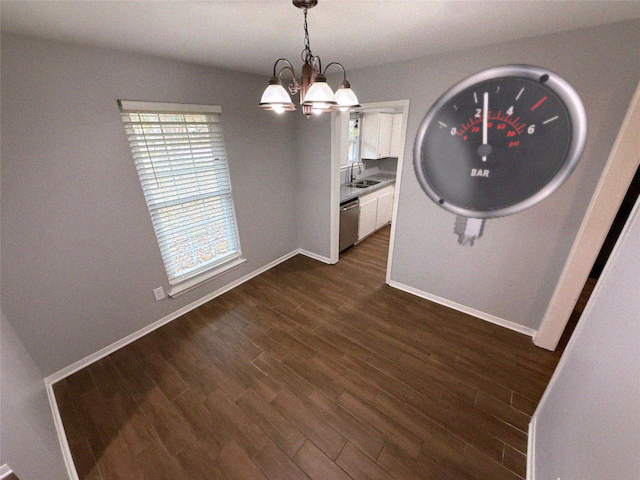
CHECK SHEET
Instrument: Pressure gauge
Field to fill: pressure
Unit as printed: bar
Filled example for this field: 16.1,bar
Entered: 2.5,bar
